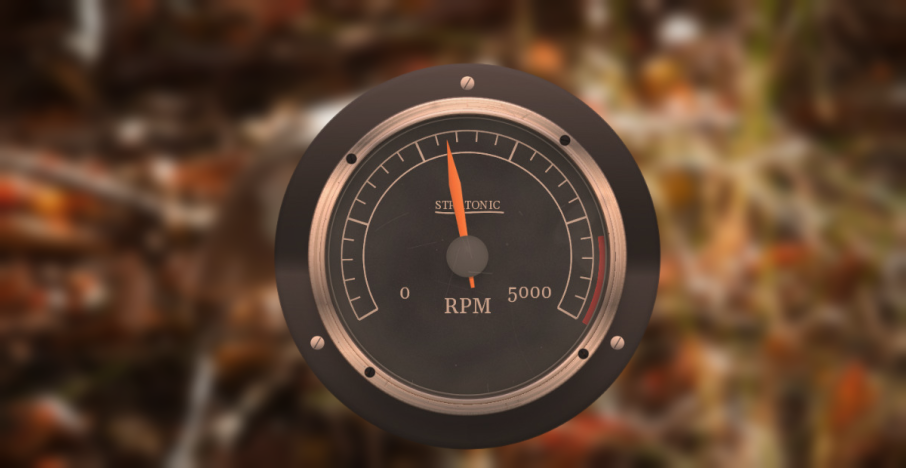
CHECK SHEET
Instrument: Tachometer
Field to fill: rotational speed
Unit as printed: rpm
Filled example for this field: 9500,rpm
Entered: 2300,rpm
